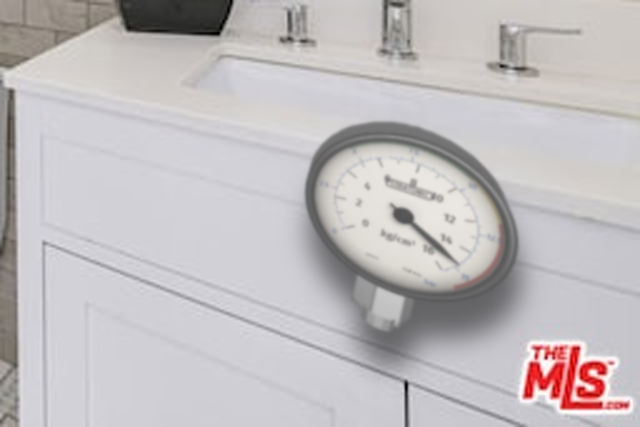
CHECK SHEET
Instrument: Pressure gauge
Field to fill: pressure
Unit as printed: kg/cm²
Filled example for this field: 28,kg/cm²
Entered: 15,kg/cm²
